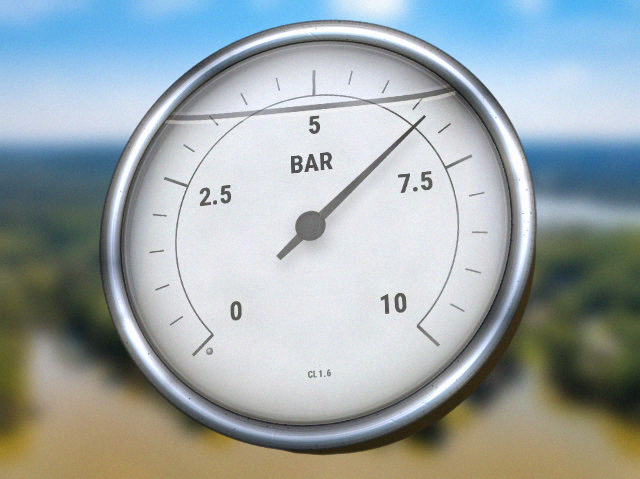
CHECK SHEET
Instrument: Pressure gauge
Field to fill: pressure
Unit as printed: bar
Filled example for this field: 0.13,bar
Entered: 6.75,bar
